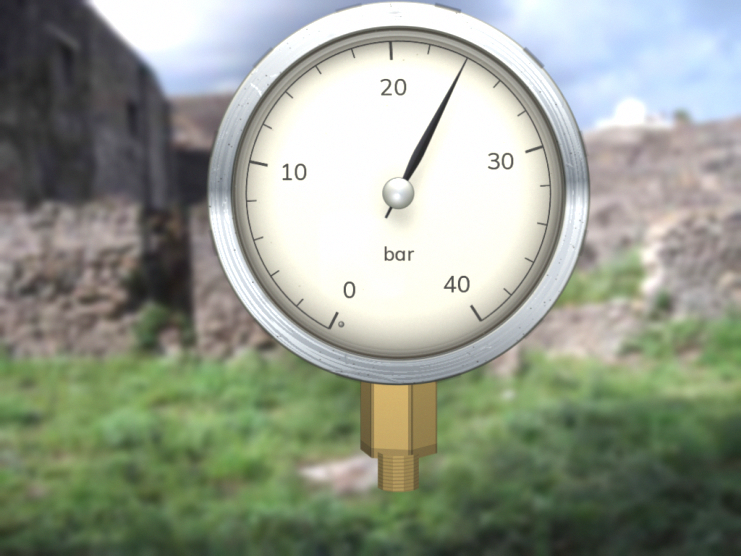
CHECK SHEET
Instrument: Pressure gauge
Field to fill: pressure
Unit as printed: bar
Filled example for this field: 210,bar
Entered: 24,bar
